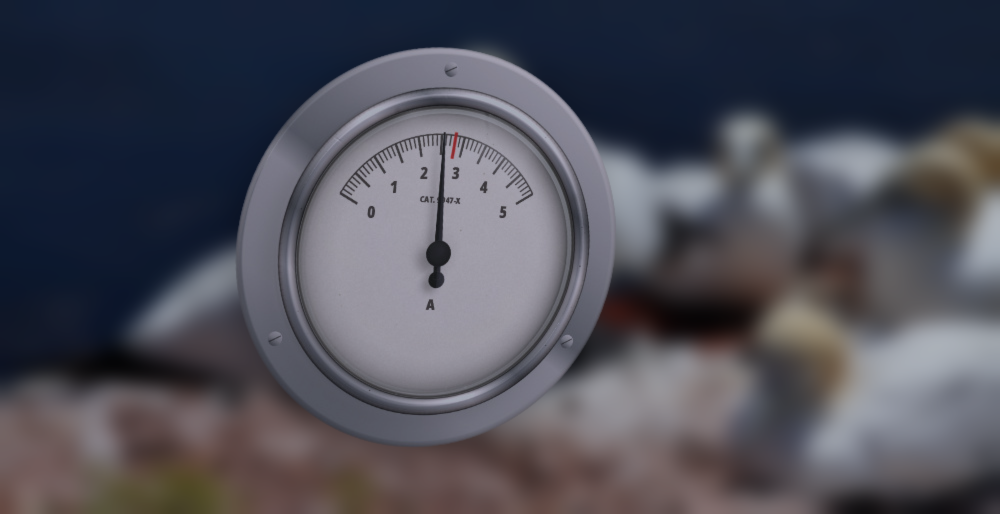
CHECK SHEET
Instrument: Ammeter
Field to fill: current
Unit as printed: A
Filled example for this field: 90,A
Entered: 2.5,A
